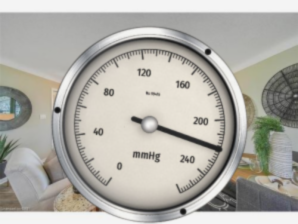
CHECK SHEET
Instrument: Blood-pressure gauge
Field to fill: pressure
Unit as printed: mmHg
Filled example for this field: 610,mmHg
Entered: 220,mmHg
